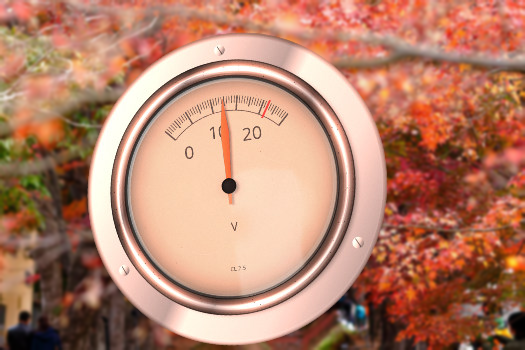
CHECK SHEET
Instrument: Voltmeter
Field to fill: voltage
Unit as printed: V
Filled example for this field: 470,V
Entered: 12.5,V
